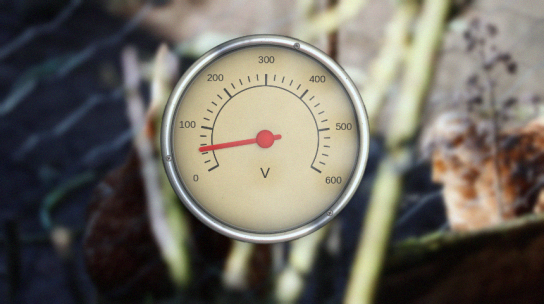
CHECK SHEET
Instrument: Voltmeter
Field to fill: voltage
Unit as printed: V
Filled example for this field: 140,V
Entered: 50,V
